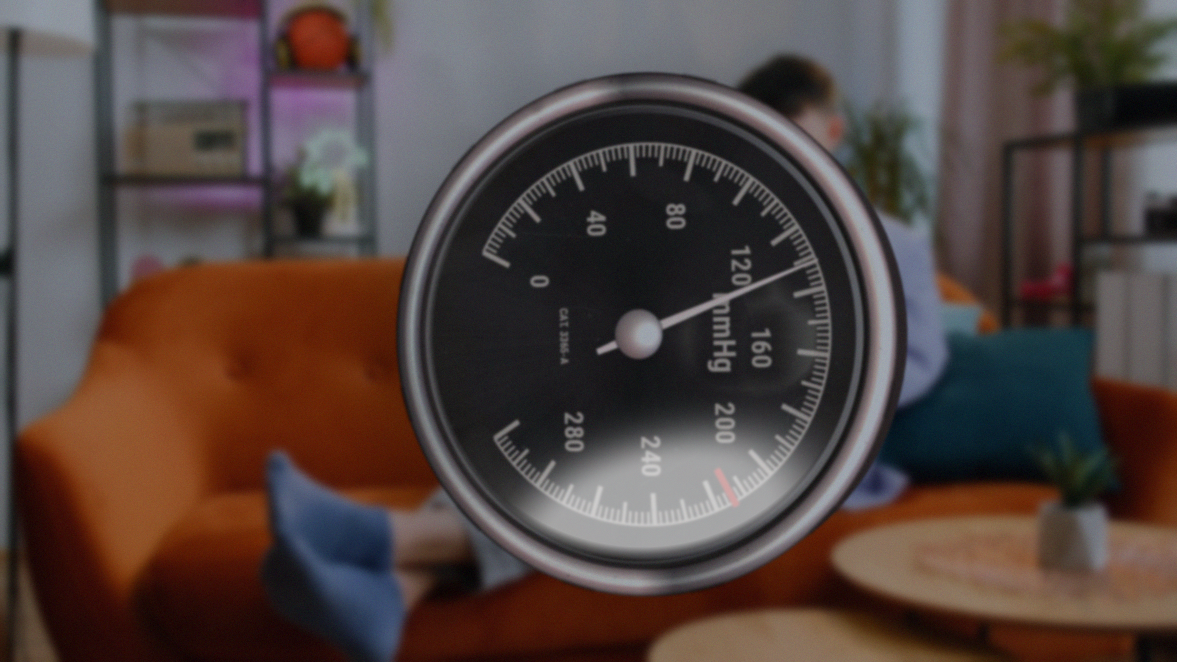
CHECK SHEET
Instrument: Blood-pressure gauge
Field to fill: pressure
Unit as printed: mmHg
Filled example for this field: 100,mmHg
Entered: 132,mmHg
